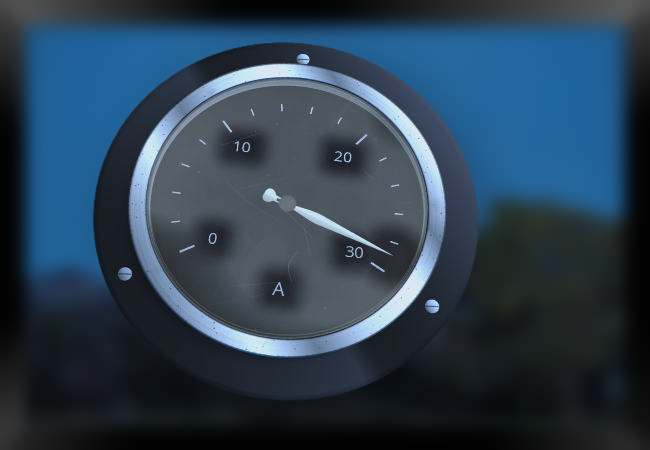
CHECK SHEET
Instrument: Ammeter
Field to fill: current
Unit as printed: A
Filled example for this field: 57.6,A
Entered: 29,A
